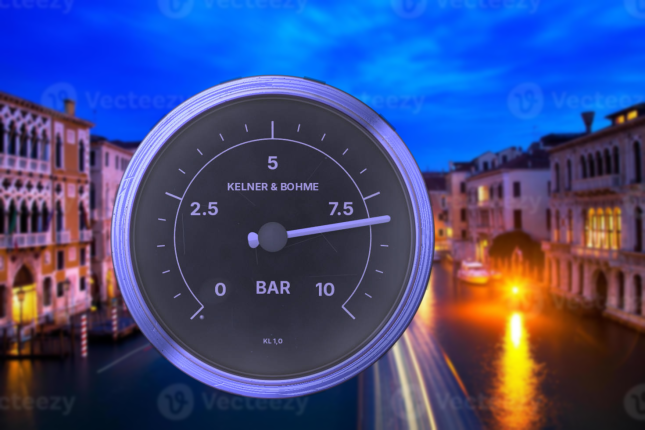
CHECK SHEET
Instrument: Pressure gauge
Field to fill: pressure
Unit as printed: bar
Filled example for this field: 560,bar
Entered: 8,bar
